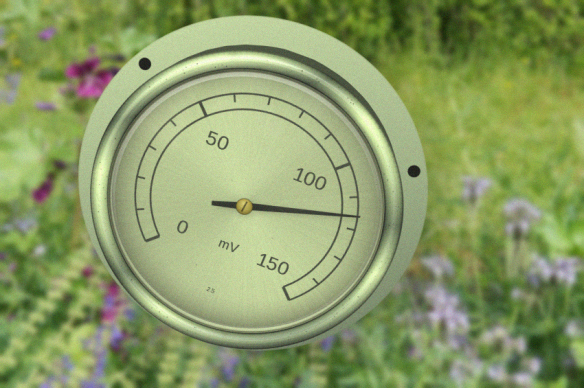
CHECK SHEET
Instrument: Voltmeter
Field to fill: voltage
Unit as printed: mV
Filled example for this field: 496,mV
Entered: 115,mV
